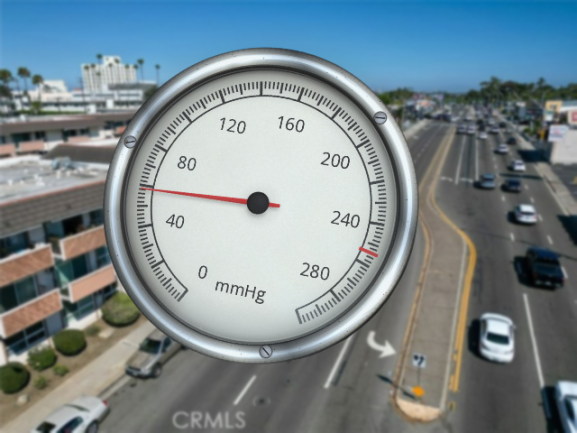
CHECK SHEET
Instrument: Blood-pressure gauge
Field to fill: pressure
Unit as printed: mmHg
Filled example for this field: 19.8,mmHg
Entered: 58,mmHg
